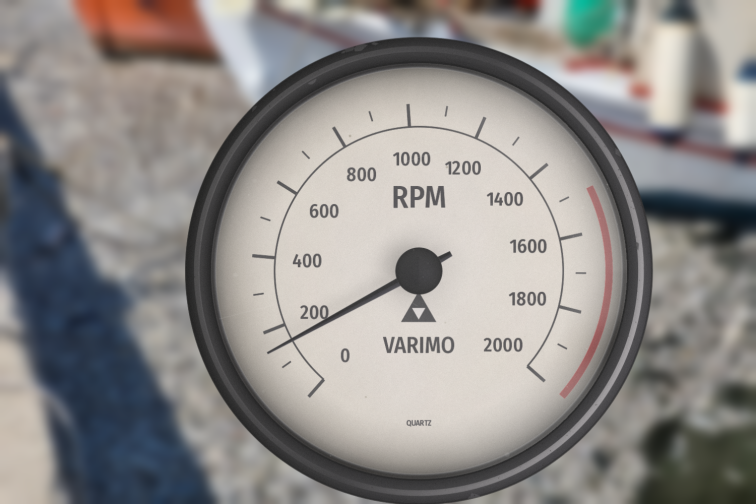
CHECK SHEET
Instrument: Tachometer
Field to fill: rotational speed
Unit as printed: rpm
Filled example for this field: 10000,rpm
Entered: 150,rpm
